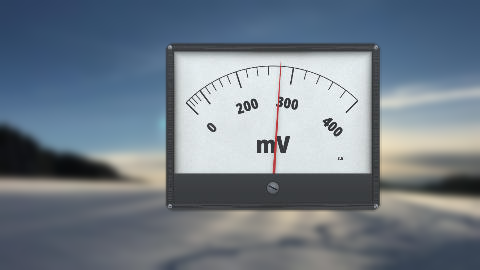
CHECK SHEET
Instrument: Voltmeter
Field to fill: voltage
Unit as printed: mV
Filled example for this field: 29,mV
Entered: 280,mV
